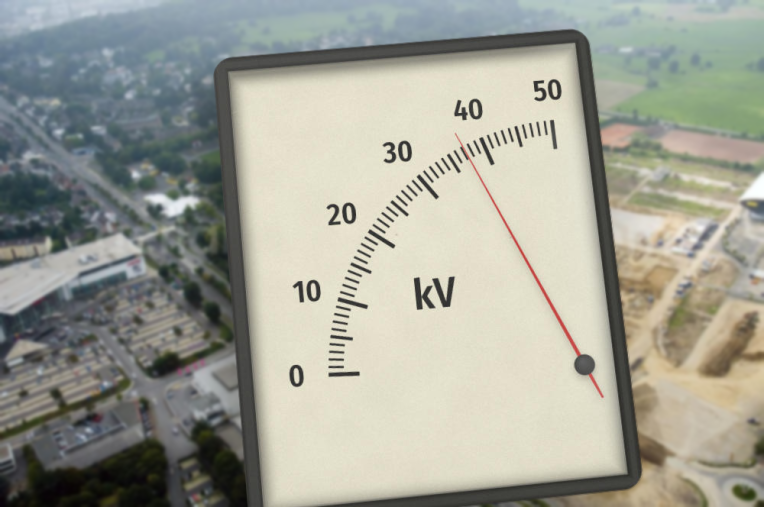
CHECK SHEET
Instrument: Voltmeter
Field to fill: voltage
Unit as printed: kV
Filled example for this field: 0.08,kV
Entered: 37,kV
